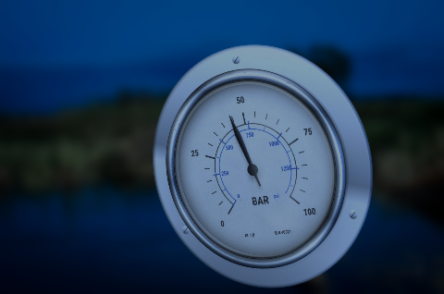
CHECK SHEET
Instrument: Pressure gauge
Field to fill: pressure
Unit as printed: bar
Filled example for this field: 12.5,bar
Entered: 45,bar
